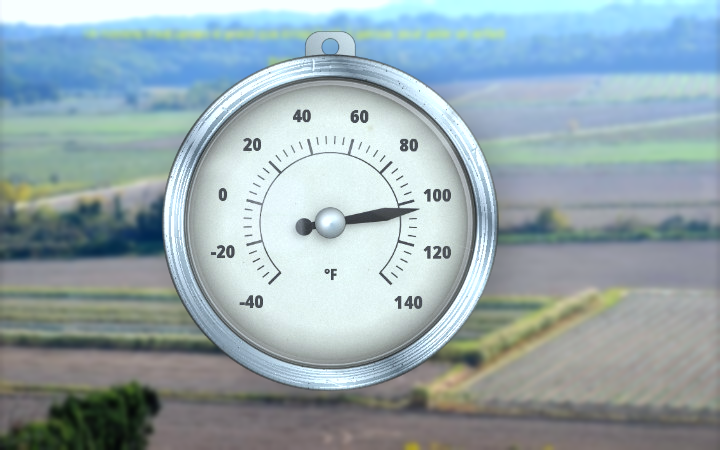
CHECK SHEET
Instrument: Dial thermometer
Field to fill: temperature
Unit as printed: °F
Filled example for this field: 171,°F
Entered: 104,°F
